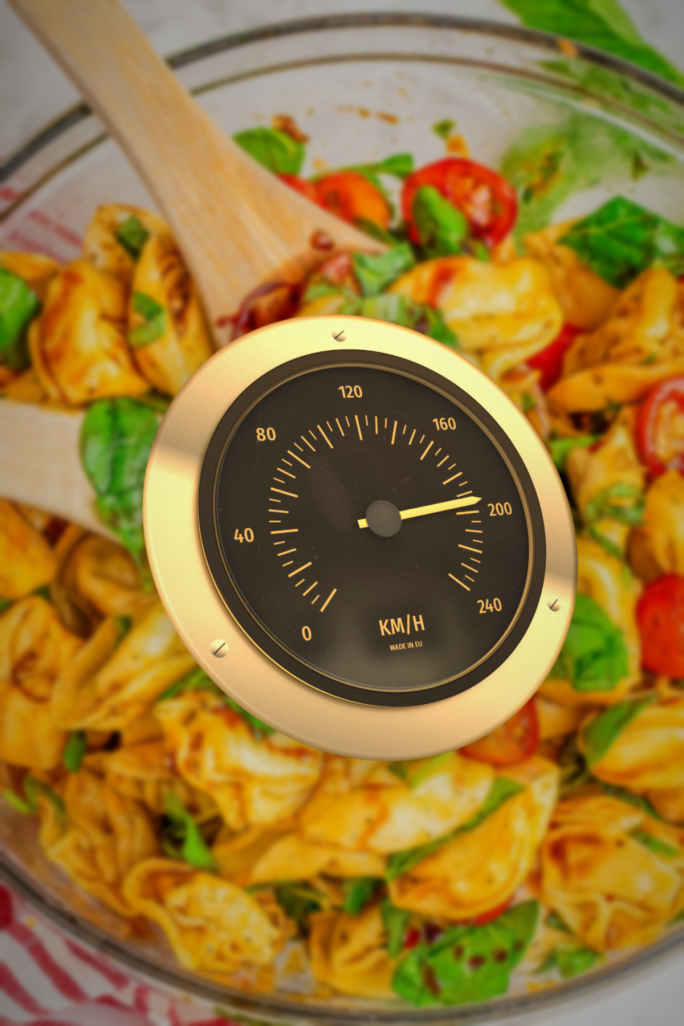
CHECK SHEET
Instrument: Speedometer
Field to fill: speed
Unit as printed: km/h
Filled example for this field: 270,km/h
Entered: 195,km/h
